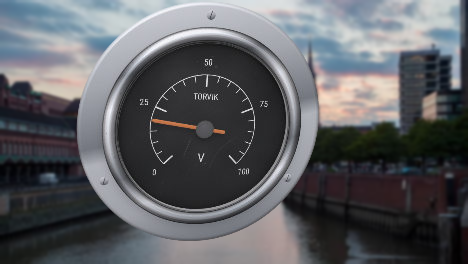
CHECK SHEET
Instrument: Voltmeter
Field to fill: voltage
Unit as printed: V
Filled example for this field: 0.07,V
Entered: 20,V
